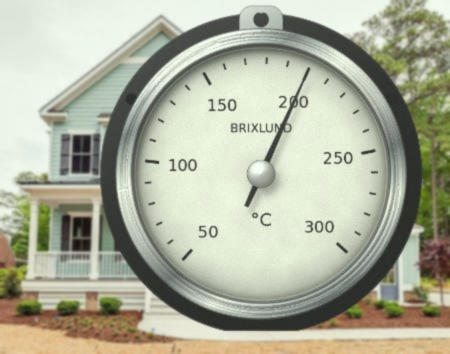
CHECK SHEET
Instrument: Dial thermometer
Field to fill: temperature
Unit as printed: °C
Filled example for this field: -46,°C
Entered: 200,°C
